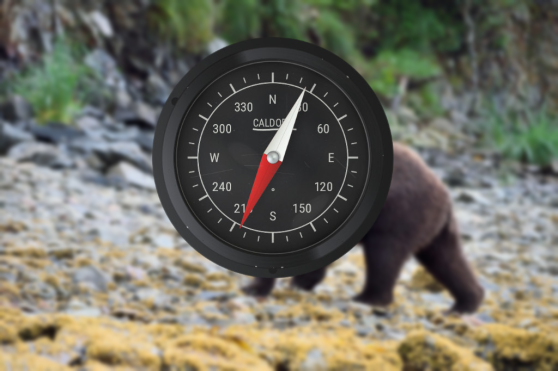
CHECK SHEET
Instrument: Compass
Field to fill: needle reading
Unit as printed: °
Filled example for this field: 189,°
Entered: 205,°
